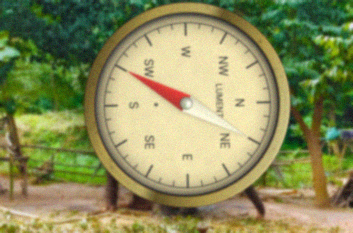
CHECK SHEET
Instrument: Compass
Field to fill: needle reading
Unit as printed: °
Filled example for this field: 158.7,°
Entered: 210,°
